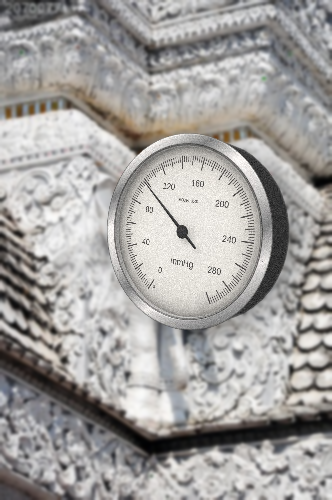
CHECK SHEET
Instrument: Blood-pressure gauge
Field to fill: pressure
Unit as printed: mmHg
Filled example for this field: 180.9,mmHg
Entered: 100,mmHg
